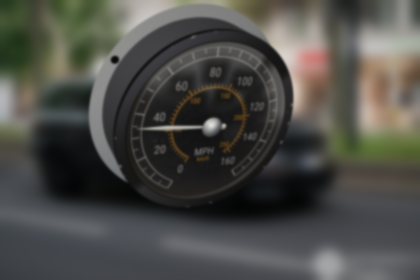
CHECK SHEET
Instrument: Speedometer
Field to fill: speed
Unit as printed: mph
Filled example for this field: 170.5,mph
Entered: 35,mph
